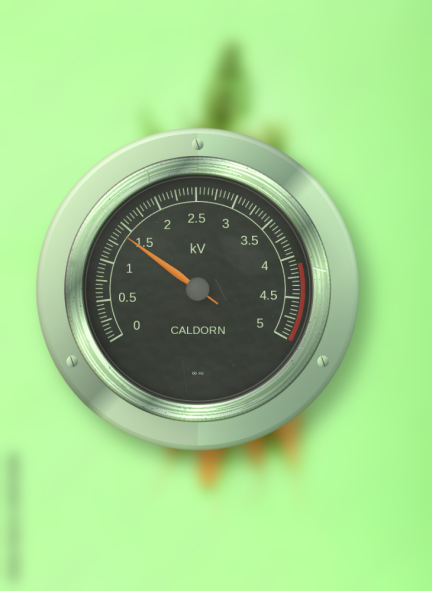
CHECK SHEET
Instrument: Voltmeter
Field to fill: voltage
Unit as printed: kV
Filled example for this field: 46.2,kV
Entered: 1.4,kV
